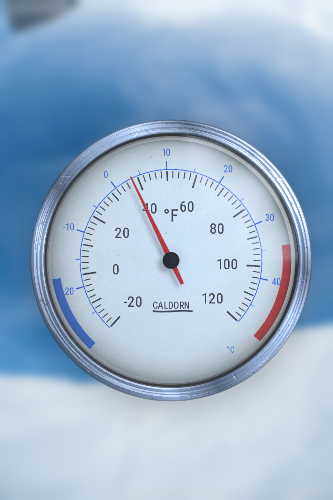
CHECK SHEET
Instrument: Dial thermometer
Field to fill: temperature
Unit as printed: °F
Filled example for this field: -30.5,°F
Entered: 38,°F
